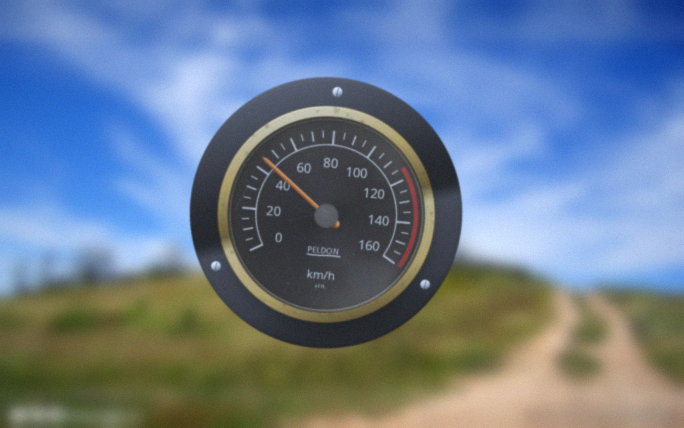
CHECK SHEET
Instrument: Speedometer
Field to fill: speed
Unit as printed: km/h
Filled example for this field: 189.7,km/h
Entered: 45,km/h
